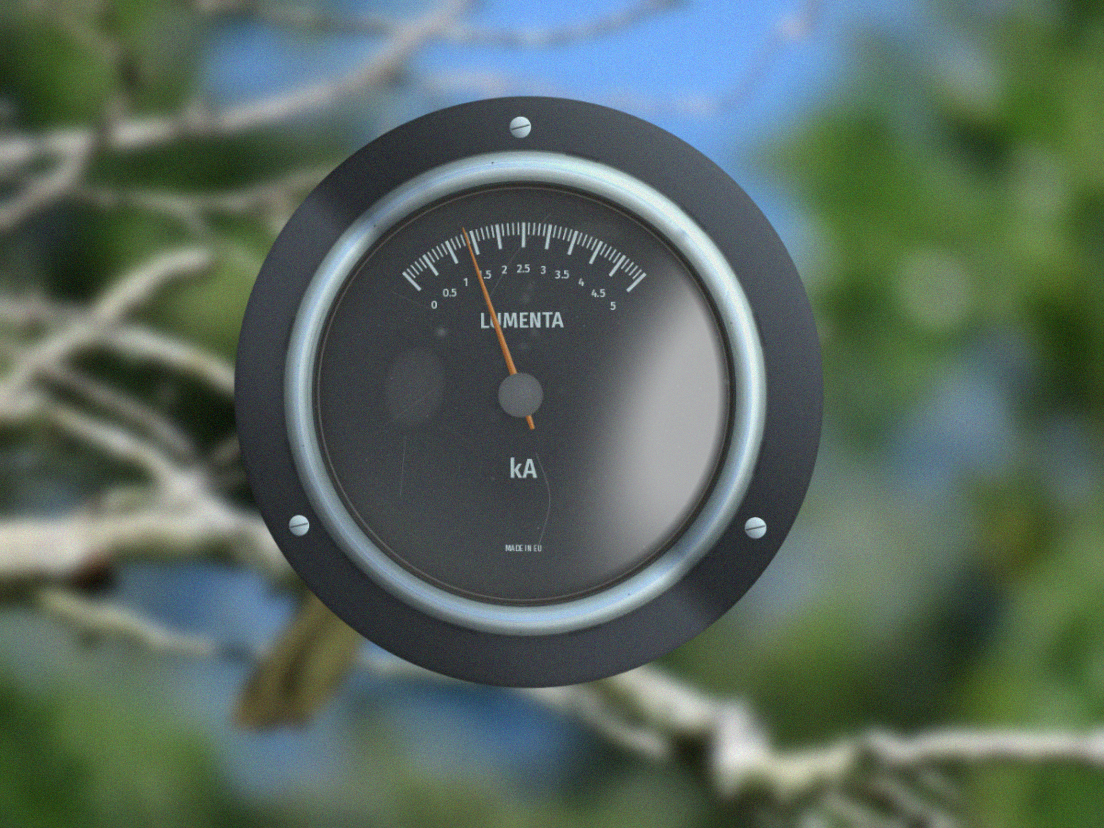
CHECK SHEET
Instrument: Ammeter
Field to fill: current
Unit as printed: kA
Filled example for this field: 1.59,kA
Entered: 1.4,kA
